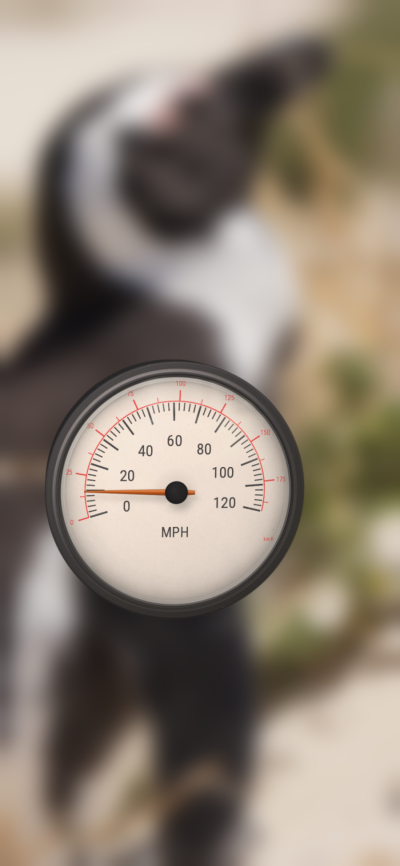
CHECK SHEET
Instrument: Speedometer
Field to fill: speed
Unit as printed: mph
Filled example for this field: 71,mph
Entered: 10,mph
